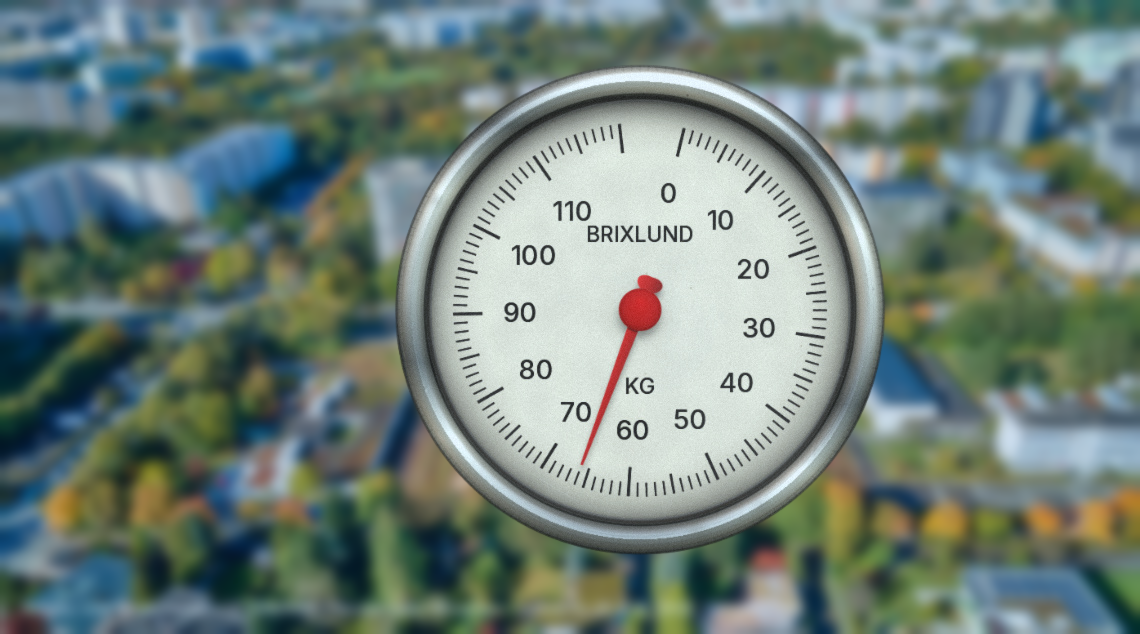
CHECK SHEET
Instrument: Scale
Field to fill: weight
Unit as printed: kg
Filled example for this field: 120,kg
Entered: 66,kg
